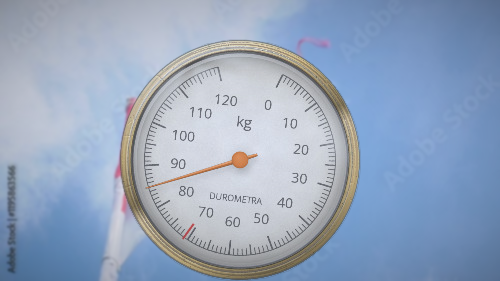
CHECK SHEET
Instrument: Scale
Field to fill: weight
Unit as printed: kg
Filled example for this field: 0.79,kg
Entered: 85,kg
